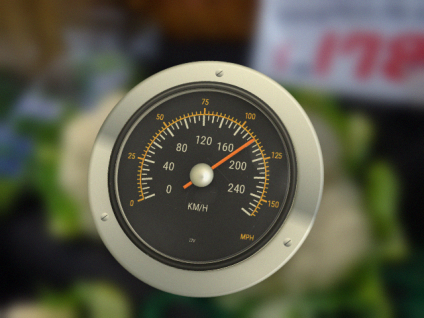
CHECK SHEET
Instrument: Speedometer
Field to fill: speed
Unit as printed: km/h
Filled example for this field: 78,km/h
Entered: 180,km/h
